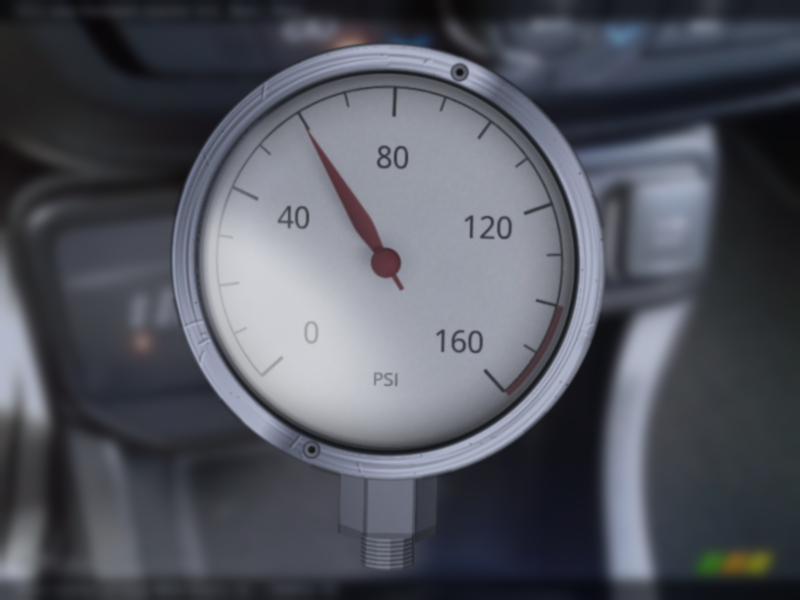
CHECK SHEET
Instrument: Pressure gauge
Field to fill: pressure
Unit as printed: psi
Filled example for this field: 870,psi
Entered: 60,psi
